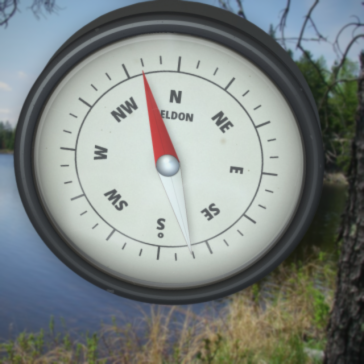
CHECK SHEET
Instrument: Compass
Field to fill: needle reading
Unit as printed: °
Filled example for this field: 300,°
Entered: 340,°
